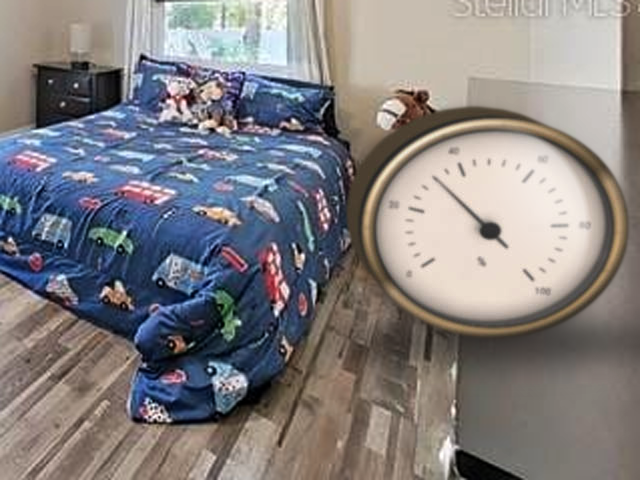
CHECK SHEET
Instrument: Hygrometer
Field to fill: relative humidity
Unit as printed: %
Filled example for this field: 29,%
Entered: 32,%
